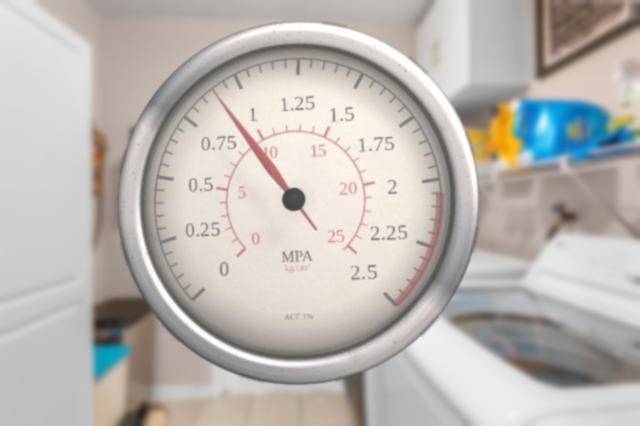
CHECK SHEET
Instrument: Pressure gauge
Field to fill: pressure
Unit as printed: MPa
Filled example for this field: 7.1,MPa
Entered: 0.9,MPa
